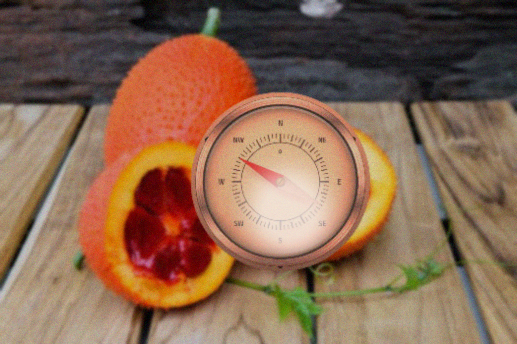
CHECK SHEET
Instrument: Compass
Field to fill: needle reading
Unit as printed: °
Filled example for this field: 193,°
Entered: 300,°
